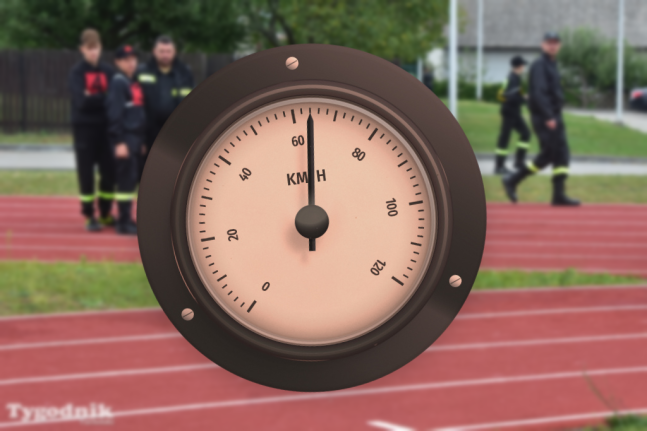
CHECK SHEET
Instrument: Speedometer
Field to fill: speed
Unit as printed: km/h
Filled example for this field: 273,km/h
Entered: 64,km/h
